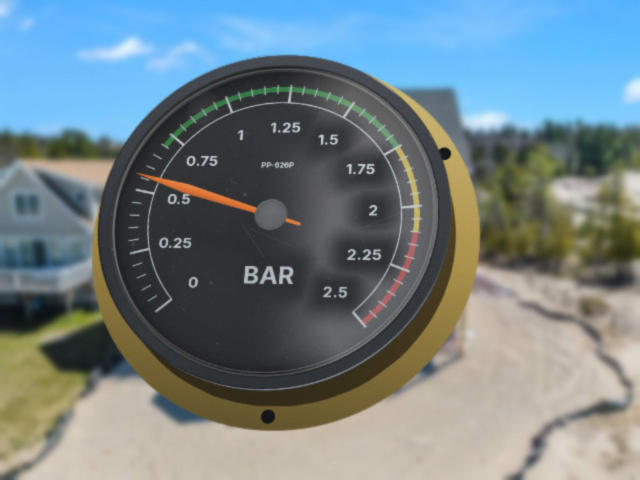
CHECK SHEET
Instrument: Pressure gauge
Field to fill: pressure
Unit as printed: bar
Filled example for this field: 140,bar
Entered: 0.55,bar
